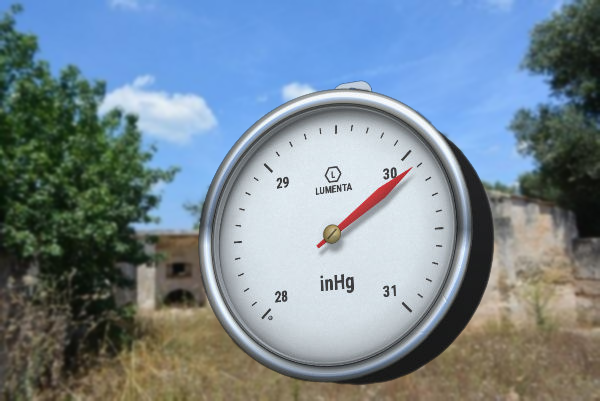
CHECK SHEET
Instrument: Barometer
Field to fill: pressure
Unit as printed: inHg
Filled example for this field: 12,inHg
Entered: 30.1,inHg
